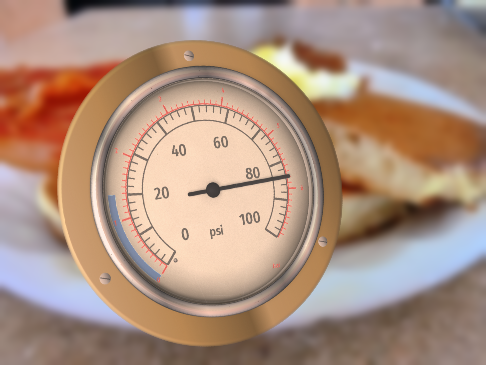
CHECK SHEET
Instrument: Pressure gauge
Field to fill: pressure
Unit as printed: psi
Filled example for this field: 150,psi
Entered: 84,psi
